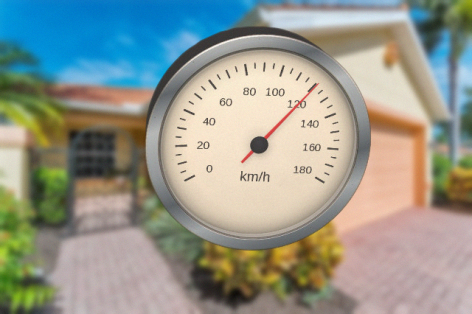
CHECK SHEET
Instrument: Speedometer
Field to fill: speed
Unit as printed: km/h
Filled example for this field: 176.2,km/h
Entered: 120,km/h
